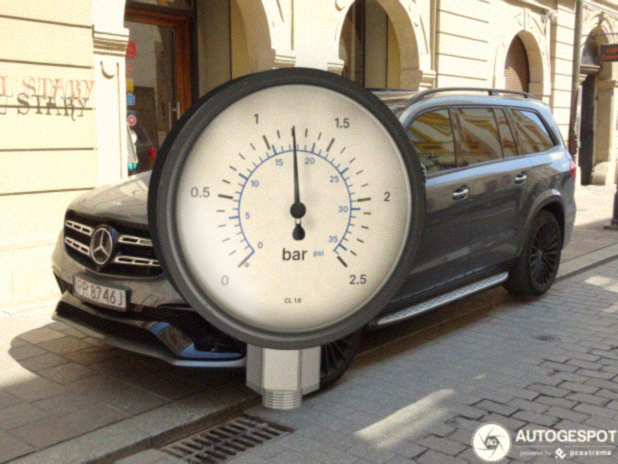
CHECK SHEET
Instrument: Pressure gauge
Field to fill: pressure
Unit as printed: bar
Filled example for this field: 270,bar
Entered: 1.2,bar
